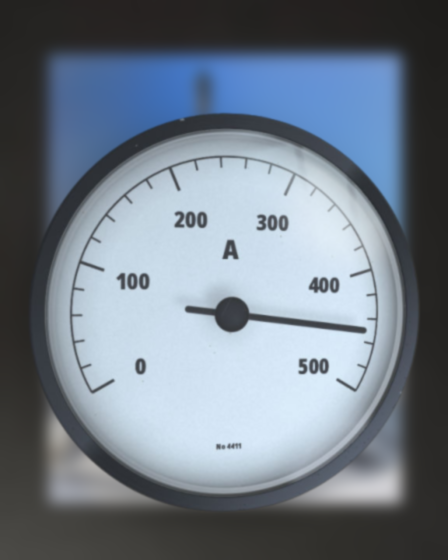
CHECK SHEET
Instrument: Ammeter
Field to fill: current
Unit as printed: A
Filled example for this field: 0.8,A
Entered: 450,A
